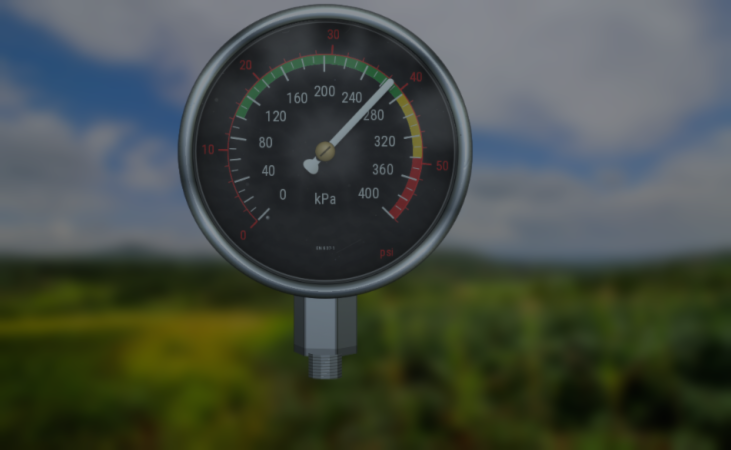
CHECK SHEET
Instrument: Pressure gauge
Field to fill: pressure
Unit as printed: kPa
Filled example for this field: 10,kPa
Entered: 265,kPa
